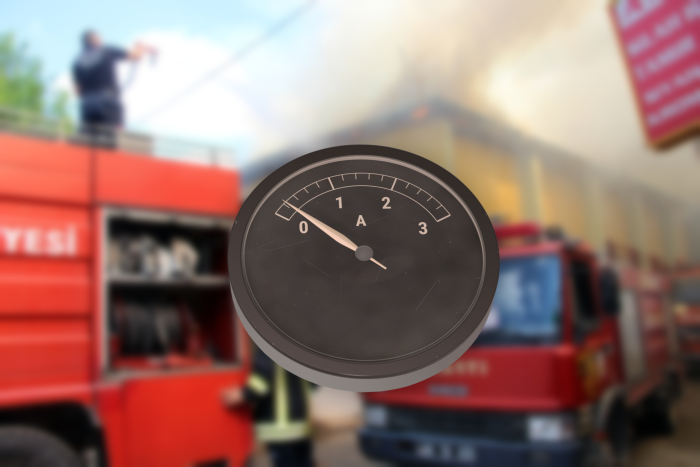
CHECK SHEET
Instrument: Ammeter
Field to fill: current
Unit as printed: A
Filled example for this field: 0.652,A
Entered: 0.2,A
